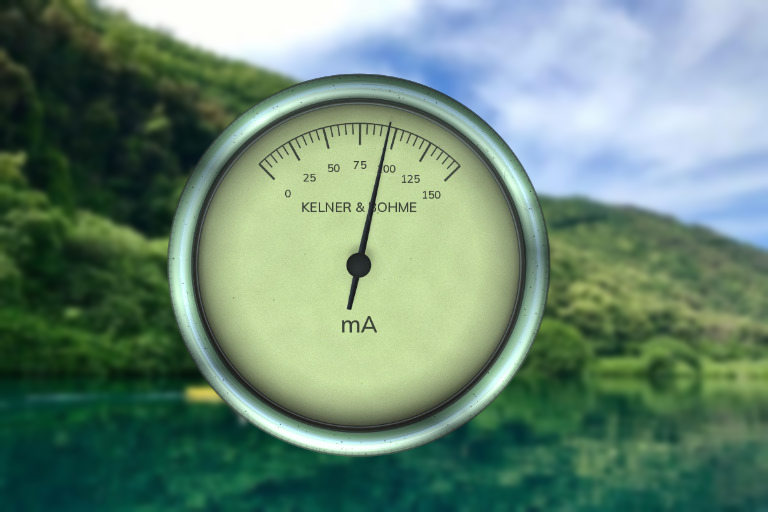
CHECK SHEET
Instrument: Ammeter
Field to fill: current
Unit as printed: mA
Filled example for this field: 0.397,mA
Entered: 95,mA
